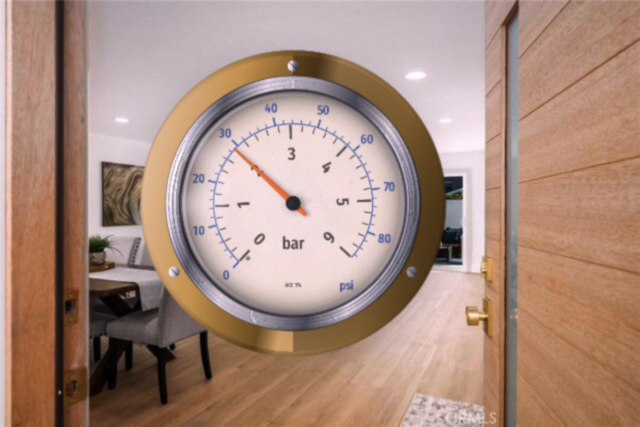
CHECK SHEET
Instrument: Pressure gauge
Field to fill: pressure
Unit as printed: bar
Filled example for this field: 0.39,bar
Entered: 2,bar
